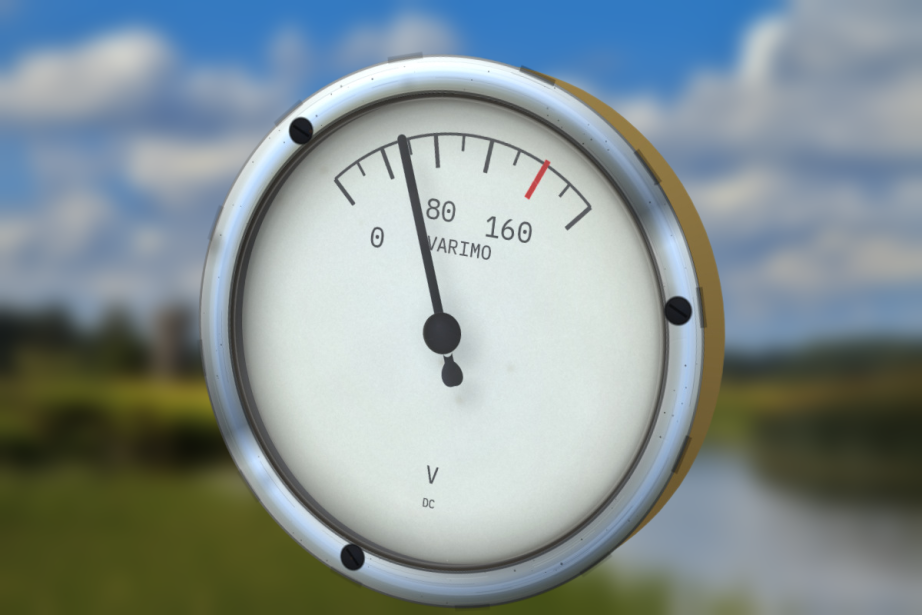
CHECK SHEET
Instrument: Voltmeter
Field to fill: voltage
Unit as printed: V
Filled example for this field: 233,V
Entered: 60,V
